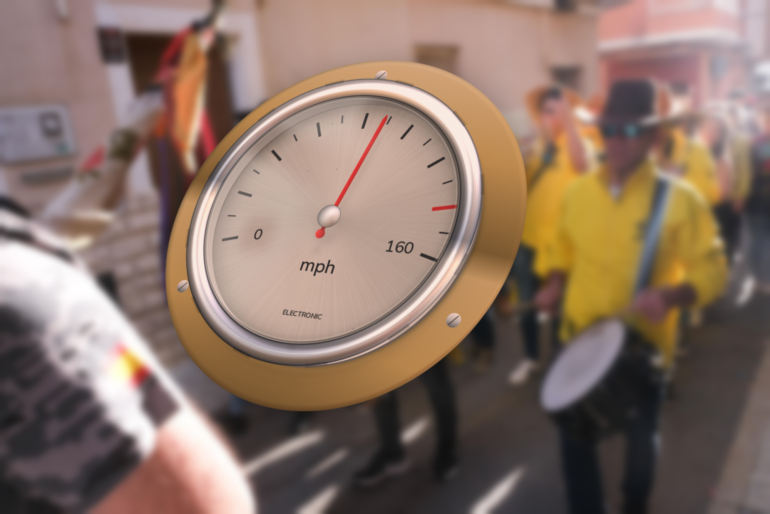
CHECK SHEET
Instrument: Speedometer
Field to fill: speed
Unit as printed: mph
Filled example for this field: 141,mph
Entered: 90,mph
